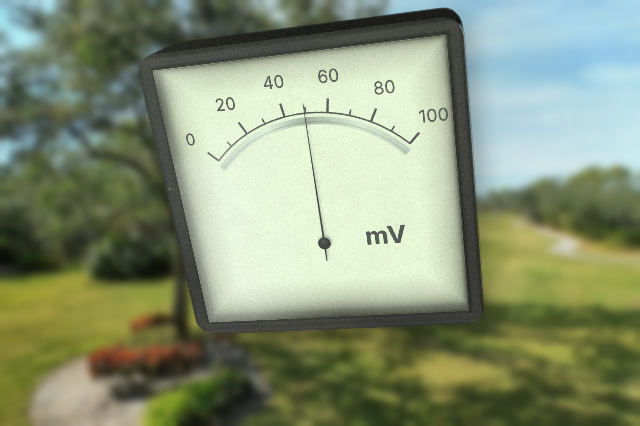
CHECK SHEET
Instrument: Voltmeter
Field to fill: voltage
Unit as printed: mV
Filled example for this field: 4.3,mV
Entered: 50,mV
